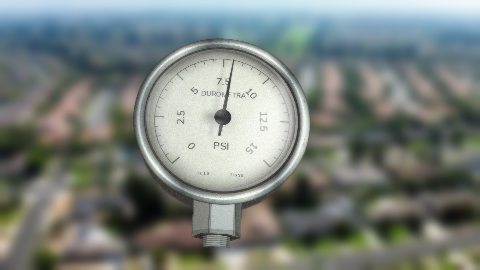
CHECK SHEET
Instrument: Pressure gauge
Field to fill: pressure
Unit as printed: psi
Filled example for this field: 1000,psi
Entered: 8,psi
